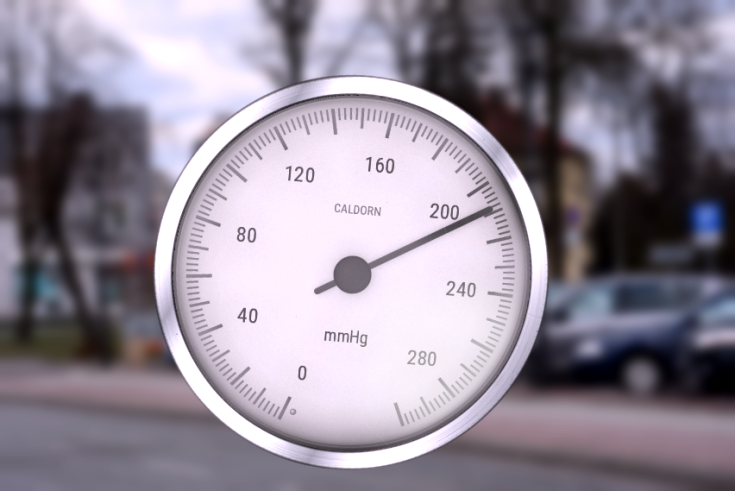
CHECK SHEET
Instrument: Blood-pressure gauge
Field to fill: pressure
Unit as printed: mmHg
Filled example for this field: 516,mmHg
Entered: 208,mmHg
